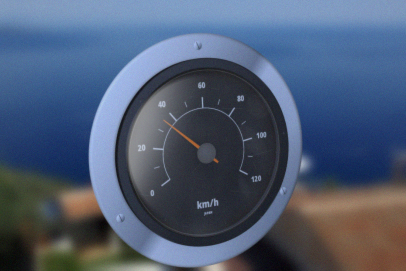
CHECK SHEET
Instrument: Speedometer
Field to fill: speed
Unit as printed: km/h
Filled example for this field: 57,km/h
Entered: 35,km/h
